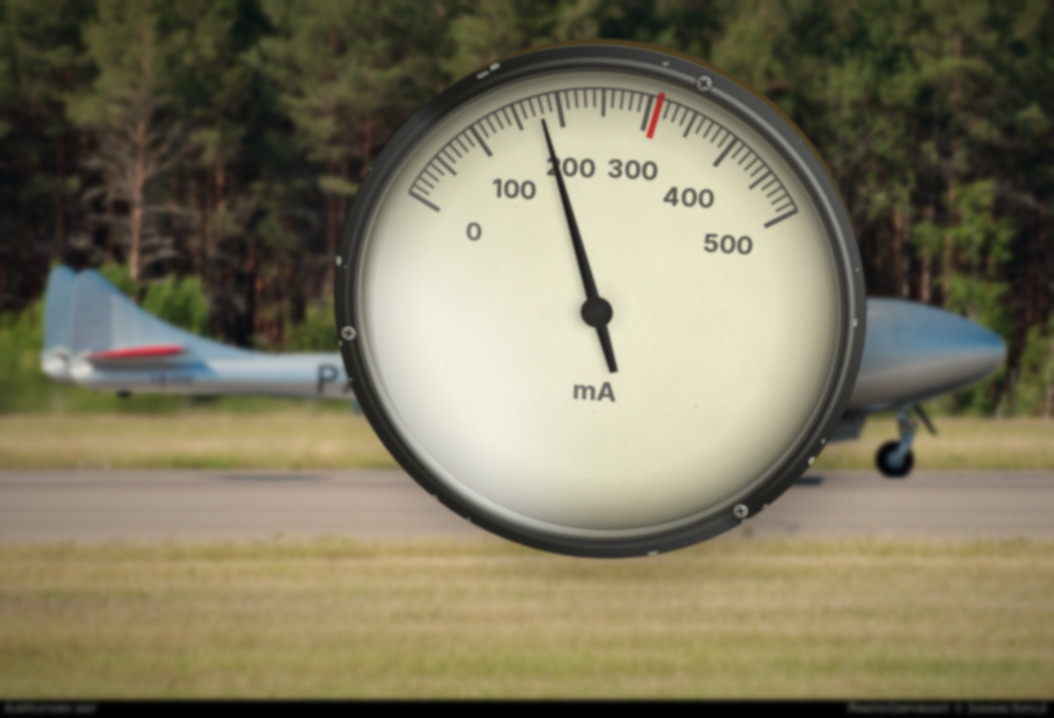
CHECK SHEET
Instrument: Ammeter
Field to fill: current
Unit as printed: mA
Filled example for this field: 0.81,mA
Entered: 180,mA
